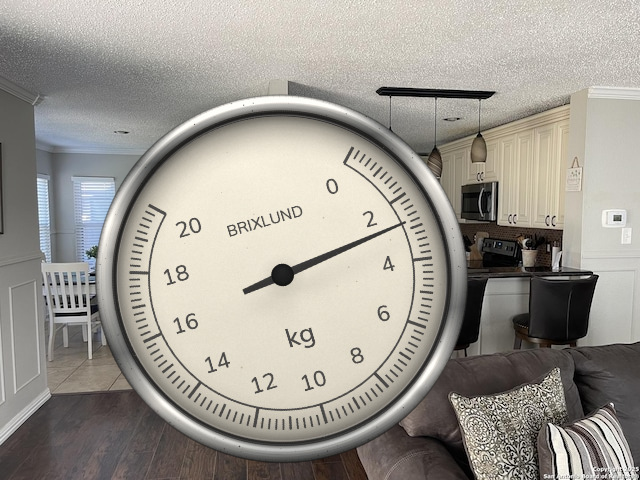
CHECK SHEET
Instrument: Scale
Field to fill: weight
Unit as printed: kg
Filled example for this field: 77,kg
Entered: 2.8,kg
